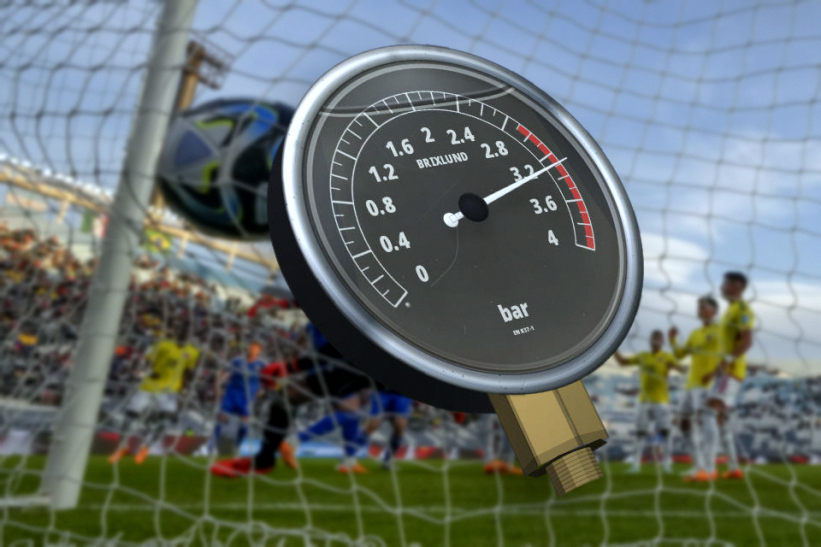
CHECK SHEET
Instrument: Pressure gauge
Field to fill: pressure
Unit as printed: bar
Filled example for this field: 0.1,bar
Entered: 3.3,bar
